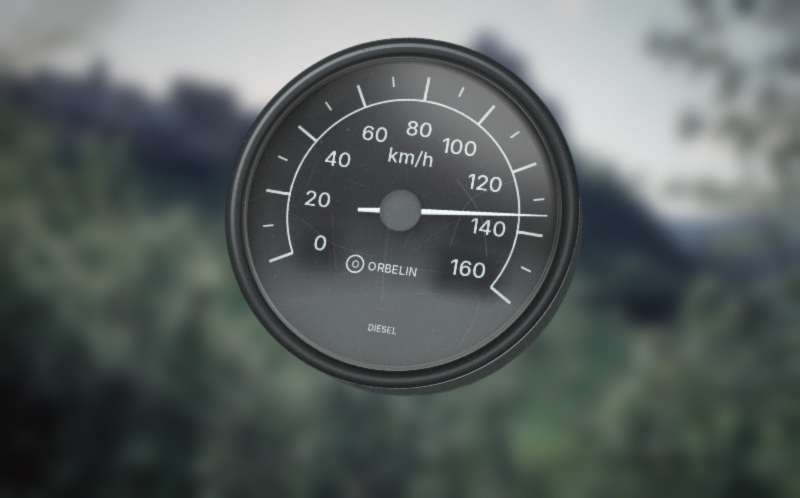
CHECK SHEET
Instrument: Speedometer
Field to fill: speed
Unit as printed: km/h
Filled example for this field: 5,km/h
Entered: 135,km/h
